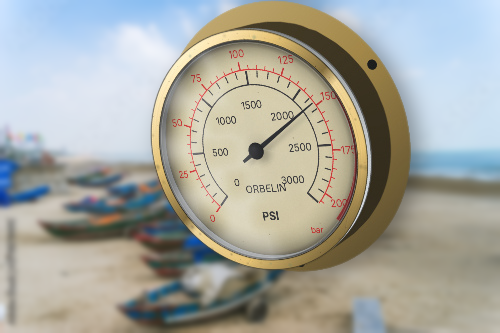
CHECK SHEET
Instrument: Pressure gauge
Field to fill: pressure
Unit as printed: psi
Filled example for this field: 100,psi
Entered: 2150,psi
